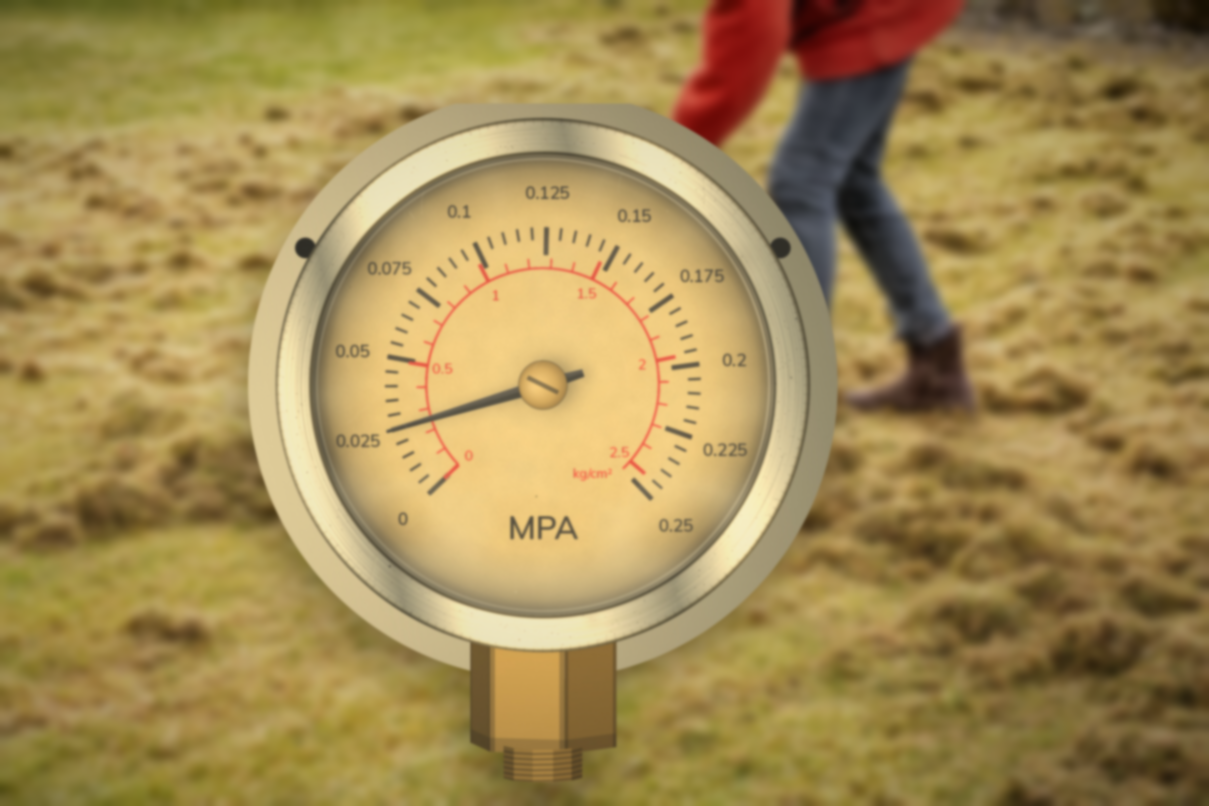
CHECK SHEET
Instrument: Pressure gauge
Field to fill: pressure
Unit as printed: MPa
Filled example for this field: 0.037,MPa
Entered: 0.025,MPa
